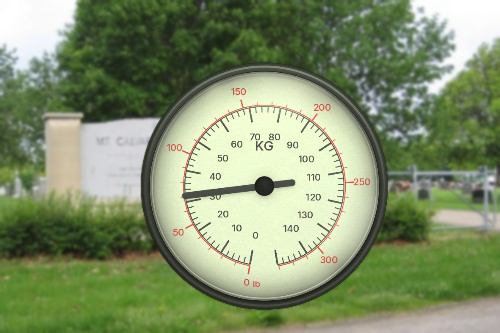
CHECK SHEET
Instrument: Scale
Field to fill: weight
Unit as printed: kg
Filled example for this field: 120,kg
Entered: 32,kg
